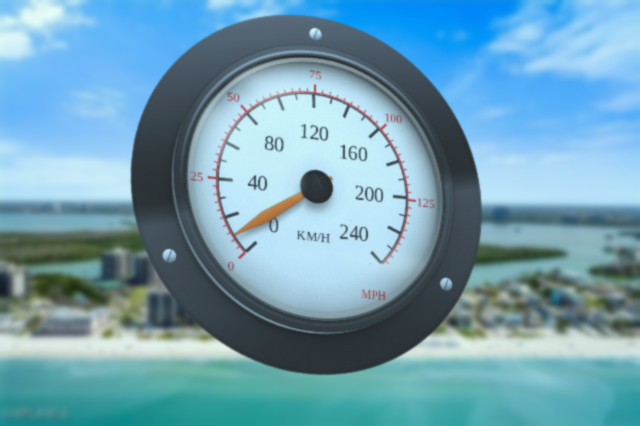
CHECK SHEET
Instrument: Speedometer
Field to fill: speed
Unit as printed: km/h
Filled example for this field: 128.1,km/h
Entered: 10,km/h
